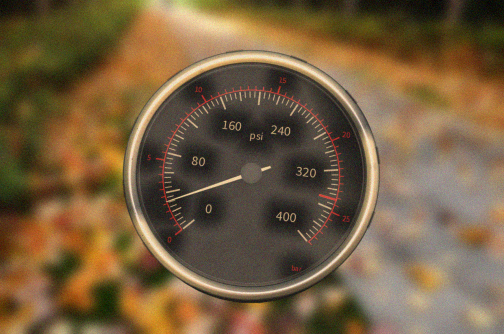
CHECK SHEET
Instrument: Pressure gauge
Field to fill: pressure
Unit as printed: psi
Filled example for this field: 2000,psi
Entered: 30,psi
